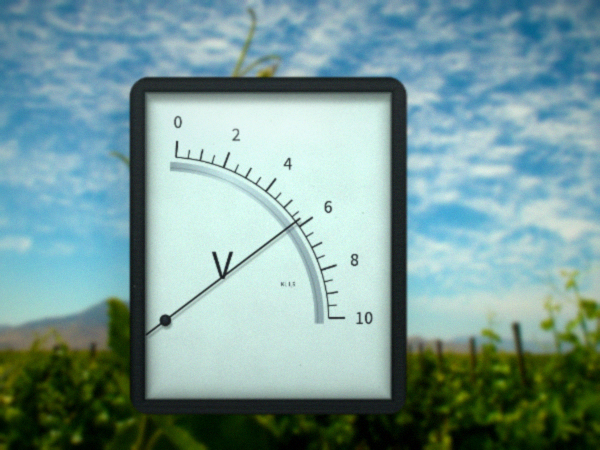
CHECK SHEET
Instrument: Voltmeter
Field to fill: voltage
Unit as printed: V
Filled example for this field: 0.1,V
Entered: 5.75,V
